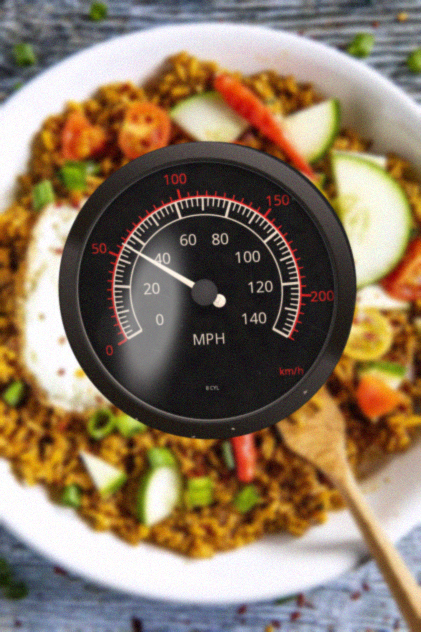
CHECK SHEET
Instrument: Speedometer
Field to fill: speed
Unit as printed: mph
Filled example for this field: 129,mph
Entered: 36,mph
